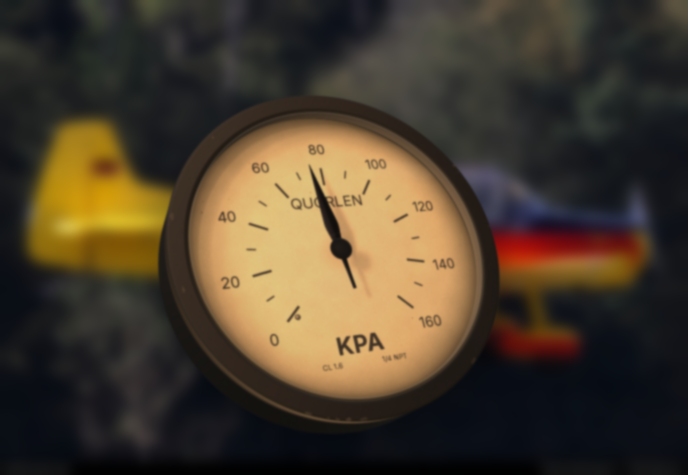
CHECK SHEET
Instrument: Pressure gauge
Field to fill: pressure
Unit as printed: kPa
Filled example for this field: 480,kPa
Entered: 75,kPa
